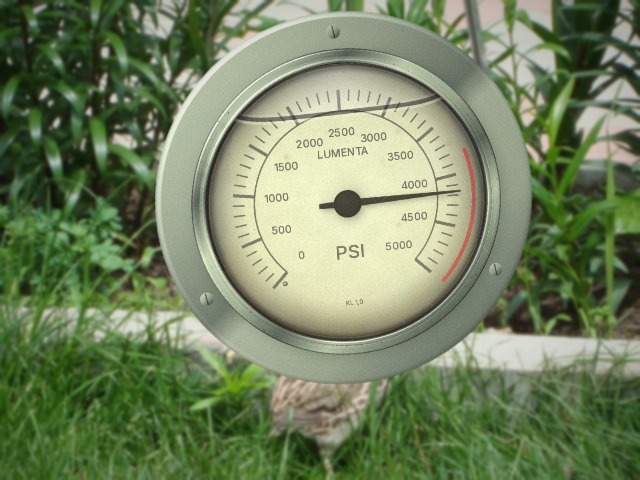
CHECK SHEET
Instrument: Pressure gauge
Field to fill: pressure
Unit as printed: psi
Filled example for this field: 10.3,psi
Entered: 4150,psi
